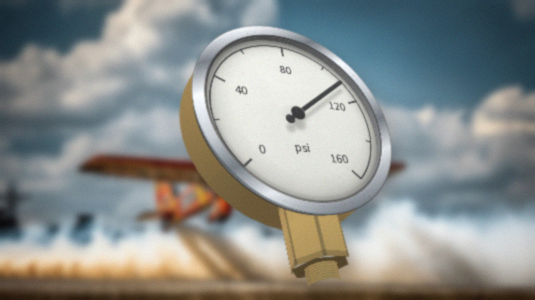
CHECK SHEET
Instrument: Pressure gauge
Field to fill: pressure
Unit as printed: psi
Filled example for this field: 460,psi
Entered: 110,psi
